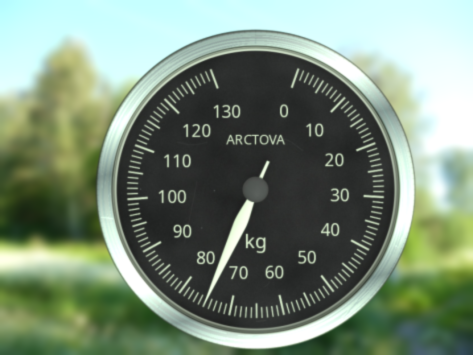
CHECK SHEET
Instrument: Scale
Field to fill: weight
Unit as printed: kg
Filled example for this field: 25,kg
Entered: 75,kg
